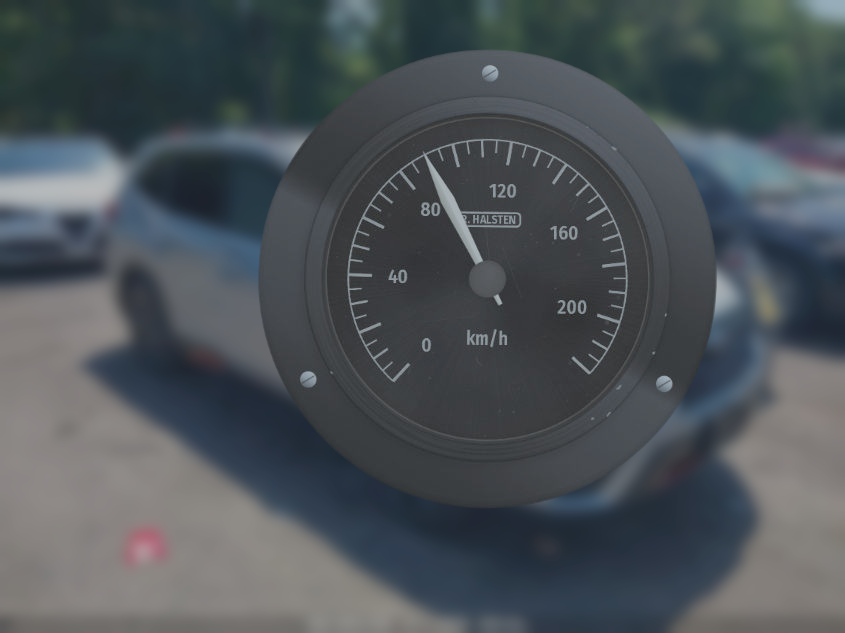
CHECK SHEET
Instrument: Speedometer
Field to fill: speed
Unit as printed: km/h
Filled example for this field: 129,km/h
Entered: 90,km/h
